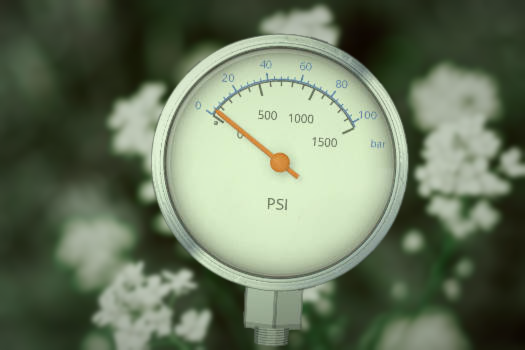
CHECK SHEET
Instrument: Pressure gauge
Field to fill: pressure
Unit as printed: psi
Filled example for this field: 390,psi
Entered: 50,psi
